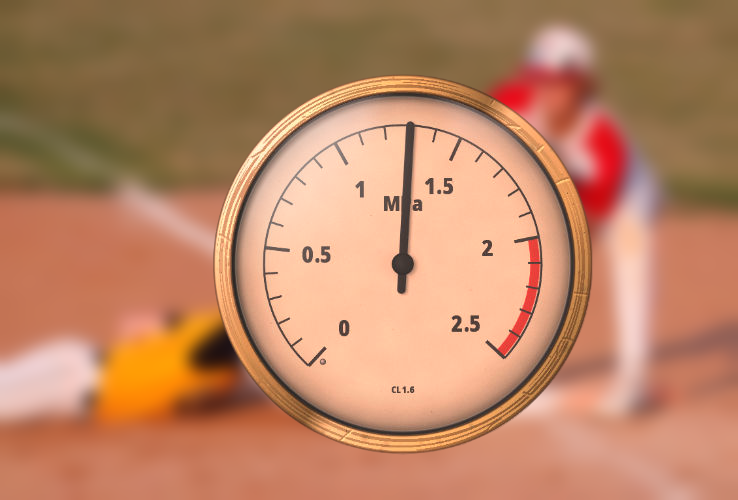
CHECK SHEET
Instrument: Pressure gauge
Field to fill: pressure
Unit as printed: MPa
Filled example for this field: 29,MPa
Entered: 1.3,MPa
